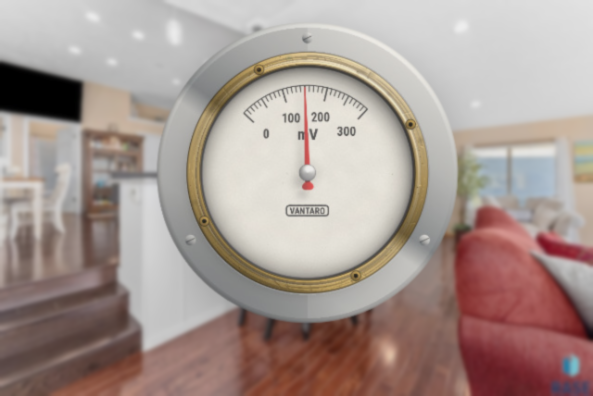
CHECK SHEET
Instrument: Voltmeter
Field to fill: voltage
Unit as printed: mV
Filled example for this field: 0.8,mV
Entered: 150,mV
